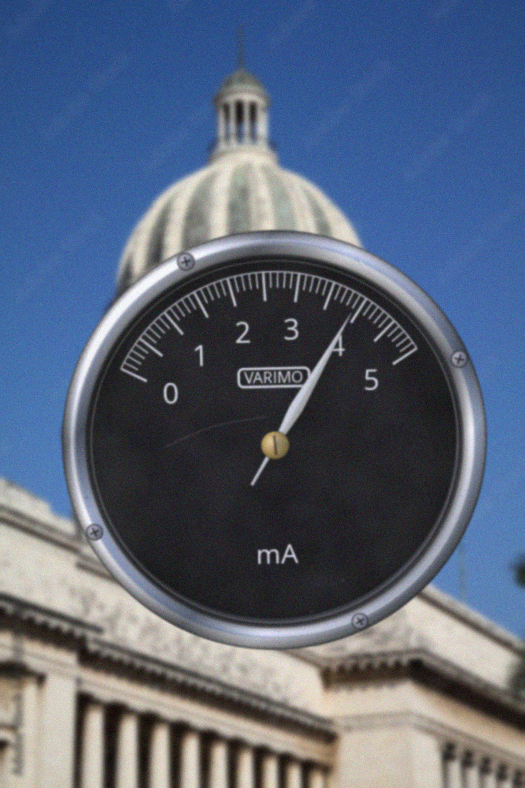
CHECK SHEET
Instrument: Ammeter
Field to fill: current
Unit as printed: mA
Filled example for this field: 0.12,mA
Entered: 3.9,mA
